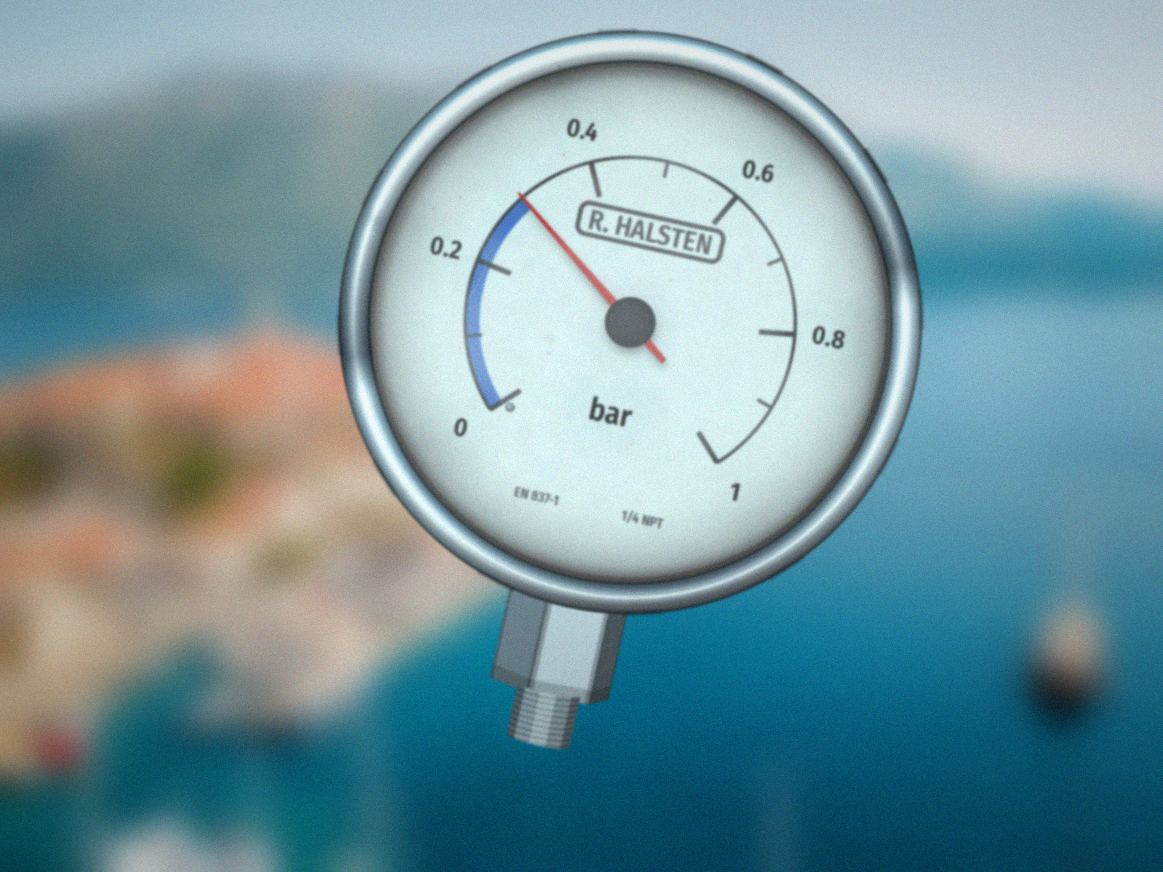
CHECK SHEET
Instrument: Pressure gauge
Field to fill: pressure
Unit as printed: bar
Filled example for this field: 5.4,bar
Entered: 0.3,bar
